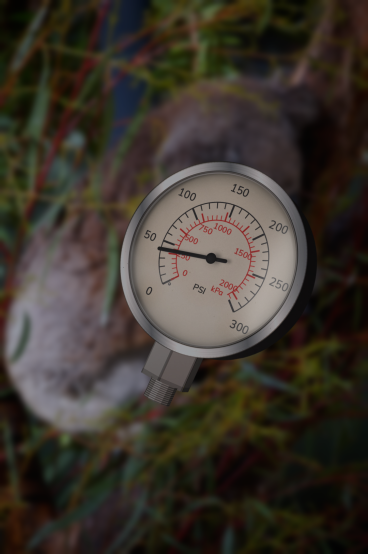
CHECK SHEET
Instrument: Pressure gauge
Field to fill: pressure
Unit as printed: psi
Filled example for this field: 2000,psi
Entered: 40,psi
